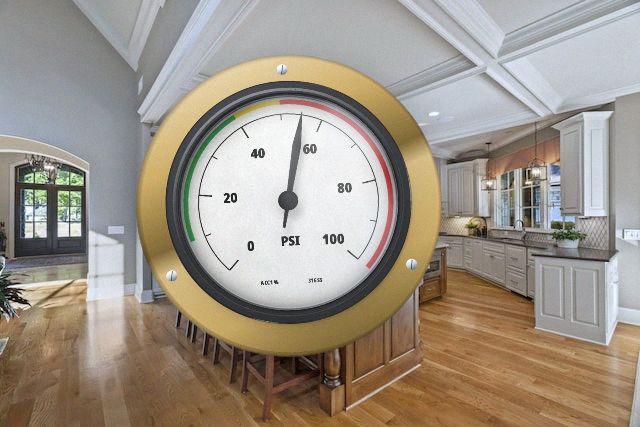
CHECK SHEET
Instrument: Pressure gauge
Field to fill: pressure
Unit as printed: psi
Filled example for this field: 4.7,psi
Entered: 55,psi
